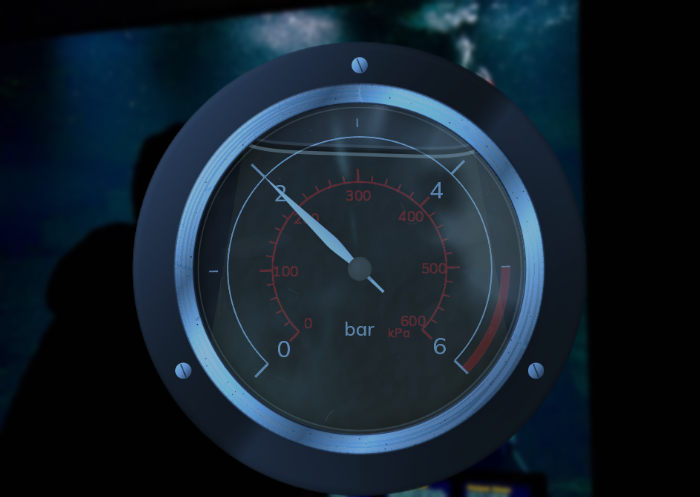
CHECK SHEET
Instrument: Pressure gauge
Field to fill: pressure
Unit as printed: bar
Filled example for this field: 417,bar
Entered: 2,bar
